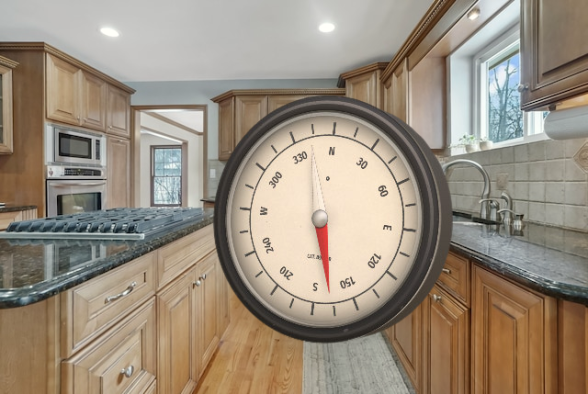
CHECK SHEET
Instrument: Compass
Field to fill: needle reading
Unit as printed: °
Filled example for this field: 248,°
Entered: 165,°
